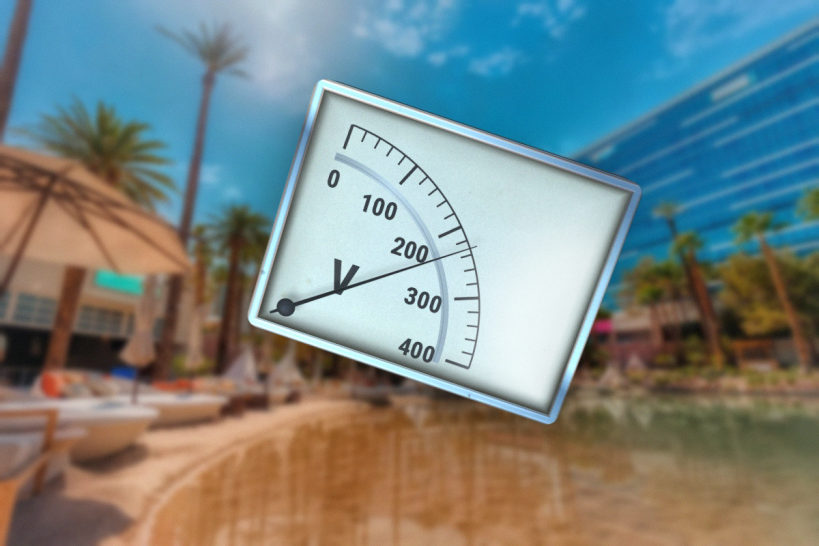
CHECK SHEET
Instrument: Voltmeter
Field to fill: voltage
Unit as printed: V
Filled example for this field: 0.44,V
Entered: 230,V
